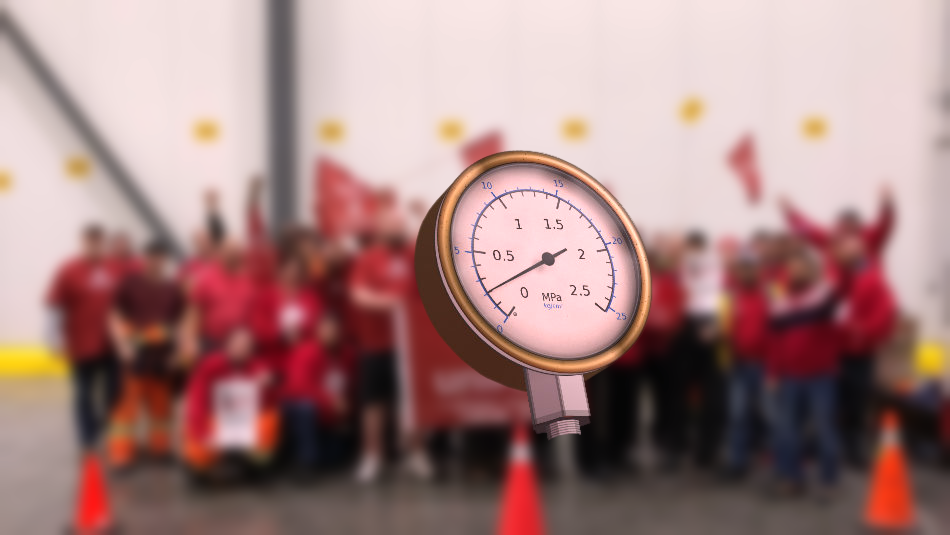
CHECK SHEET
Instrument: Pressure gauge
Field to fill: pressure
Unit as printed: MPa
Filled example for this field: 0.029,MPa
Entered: 0.2,MPa
